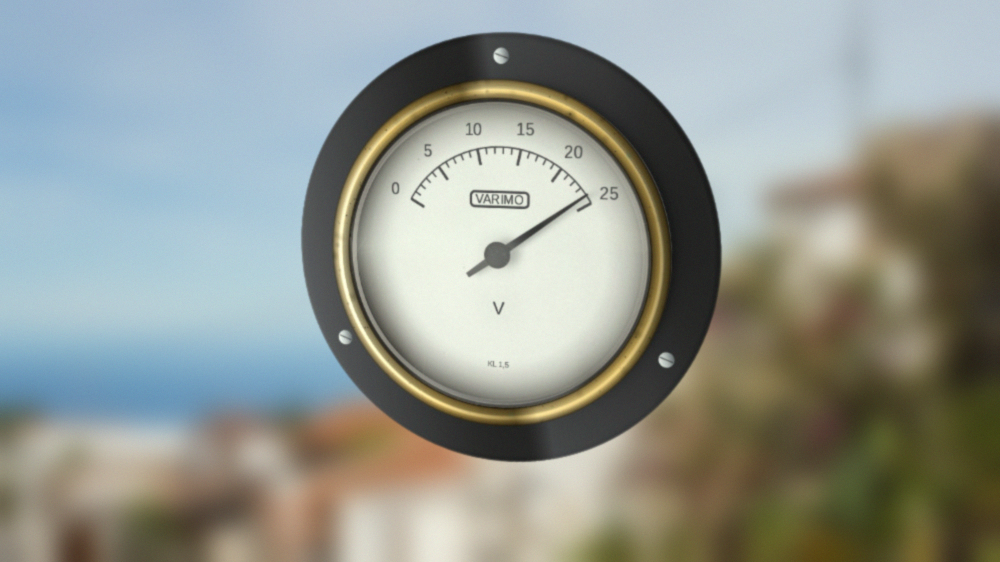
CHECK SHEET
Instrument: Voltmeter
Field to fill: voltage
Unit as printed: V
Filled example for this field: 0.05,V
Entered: 24,V
